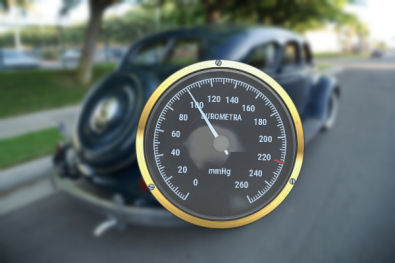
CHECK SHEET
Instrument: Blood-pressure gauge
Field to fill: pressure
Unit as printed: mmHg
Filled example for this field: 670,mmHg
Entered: 100,mmHg
